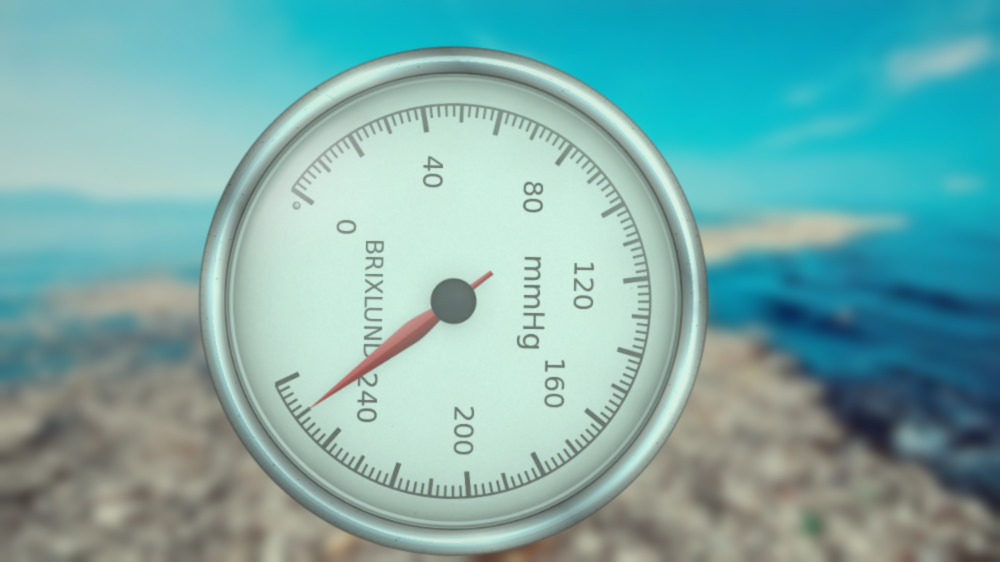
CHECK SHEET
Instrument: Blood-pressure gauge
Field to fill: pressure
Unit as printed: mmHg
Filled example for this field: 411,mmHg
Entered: 250,mmHg
